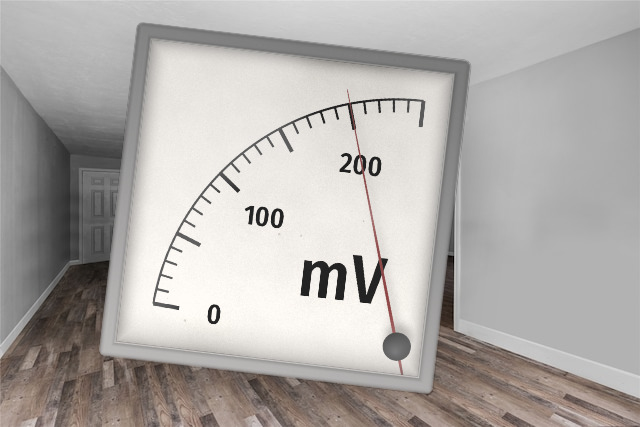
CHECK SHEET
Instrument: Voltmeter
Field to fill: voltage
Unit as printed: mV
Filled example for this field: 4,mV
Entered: 200,mV
